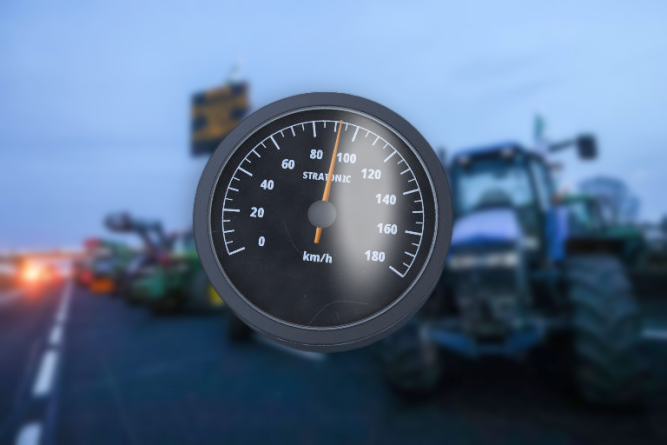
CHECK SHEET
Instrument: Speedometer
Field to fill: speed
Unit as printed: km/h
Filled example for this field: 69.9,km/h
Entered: 92.5,km/h
